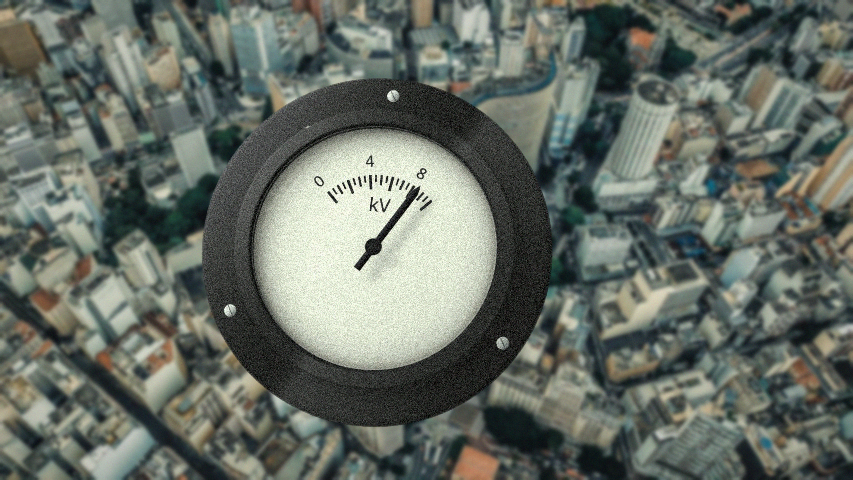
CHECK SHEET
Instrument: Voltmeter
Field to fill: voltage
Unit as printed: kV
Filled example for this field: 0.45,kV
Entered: 8.5,kV
